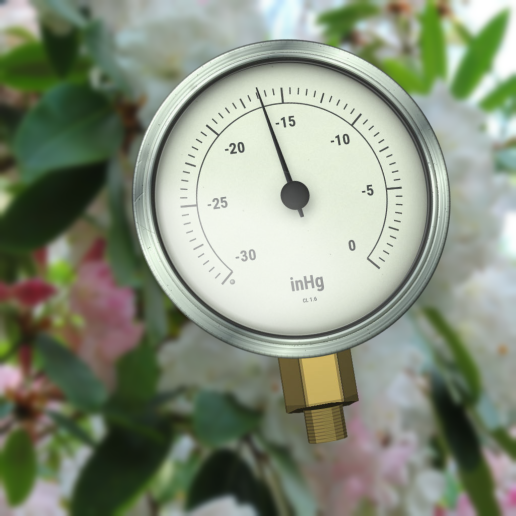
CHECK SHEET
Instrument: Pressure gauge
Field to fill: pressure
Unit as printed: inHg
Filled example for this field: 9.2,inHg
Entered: -16.5,inHg
